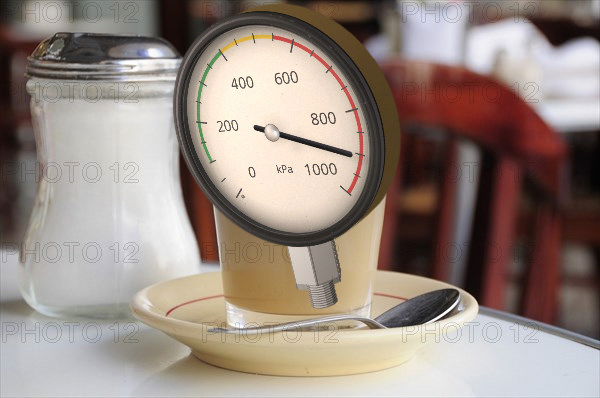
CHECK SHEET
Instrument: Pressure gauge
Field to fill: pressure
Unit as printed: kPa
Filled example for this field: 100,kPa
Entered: 900,kPa
